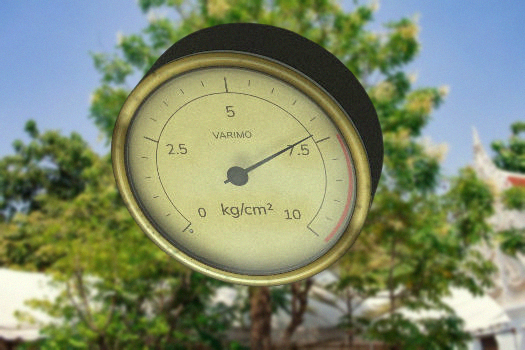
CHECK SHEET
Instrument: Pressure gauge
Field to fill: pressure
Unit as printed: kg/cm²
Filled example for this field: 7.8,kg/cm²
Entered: 7.25,kg/cm²
